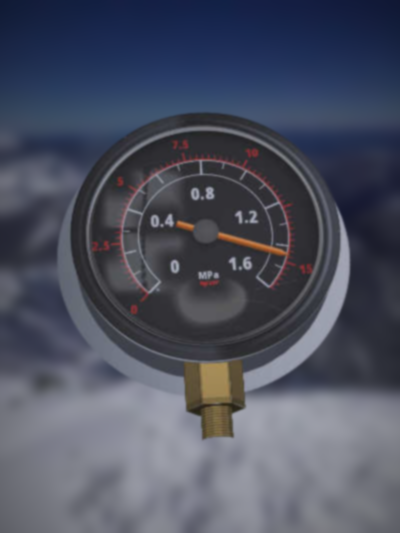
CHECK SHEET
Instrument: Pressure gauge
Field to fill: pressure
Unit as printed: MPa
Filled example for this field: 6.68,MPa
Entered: 1.45,MPa
